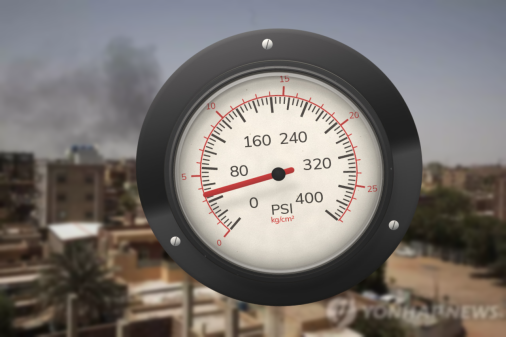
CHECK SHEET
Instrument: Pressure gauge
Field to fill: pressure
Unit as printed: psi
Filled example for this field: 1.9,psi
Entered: 50,psi
